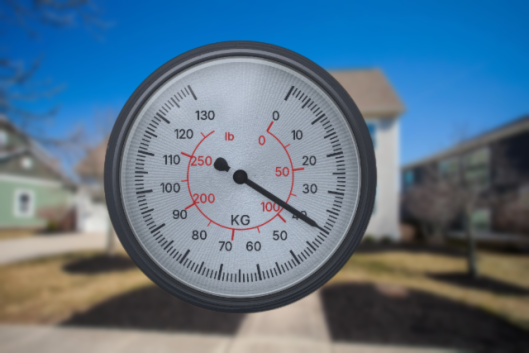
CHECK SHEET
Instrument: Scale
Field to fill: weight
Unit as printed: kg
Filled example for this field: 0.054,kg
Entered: 40,kg
